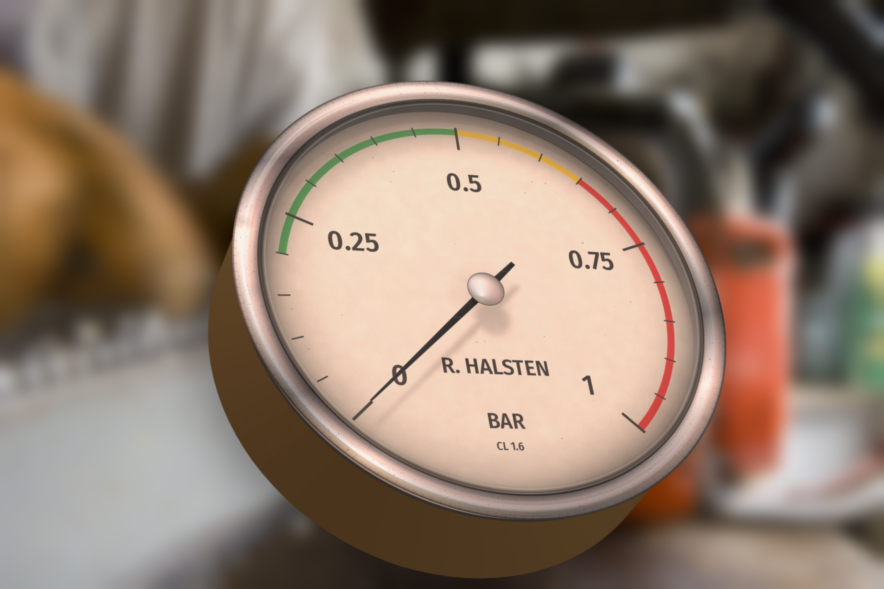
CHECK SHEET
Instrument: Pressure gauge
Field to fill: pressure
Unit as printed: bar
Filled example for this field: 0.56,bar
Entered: 0,bar
